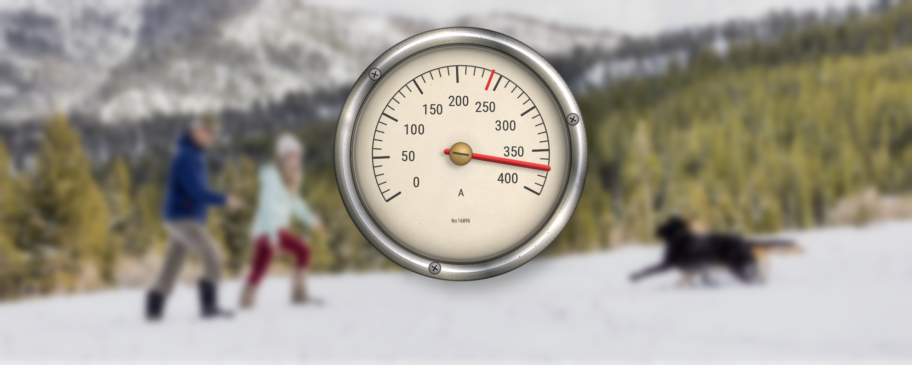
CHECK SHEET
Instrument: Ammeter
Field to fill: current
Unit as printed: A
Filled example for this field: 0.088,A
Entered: 370,A
